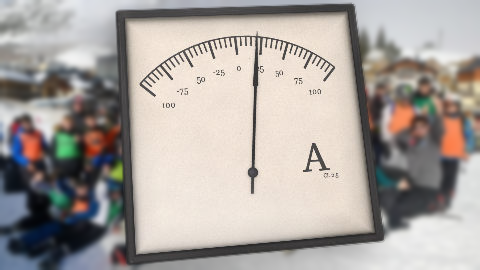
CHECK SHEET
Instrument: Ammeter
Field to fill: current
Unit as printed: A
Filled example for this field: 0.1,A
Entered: 20,A
